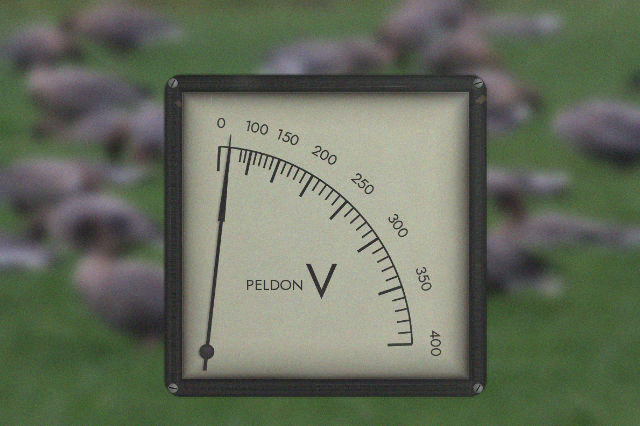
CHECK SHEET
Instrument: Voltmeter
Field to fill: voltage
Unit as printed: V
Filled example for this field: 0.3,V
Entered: 50,V
